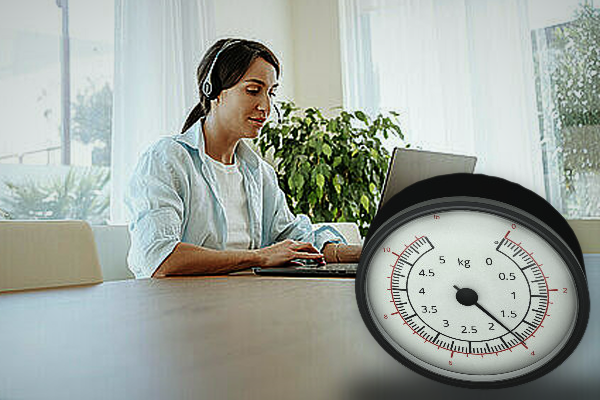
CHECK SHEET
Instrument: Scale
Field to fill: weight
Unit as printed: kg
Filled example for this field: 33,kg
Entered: 1.75,kg
